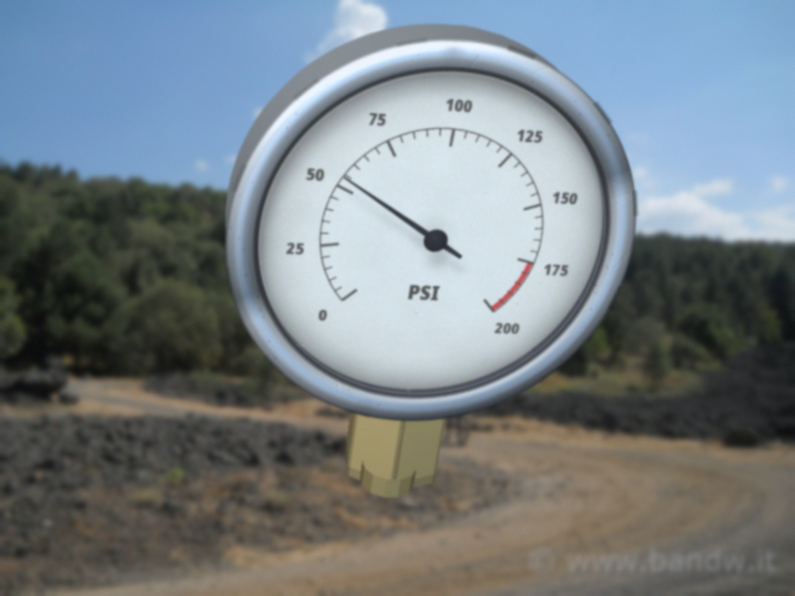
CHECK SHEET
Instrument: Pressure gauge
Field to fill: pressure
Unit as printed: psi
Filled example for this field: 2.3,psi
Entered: 55,psi
